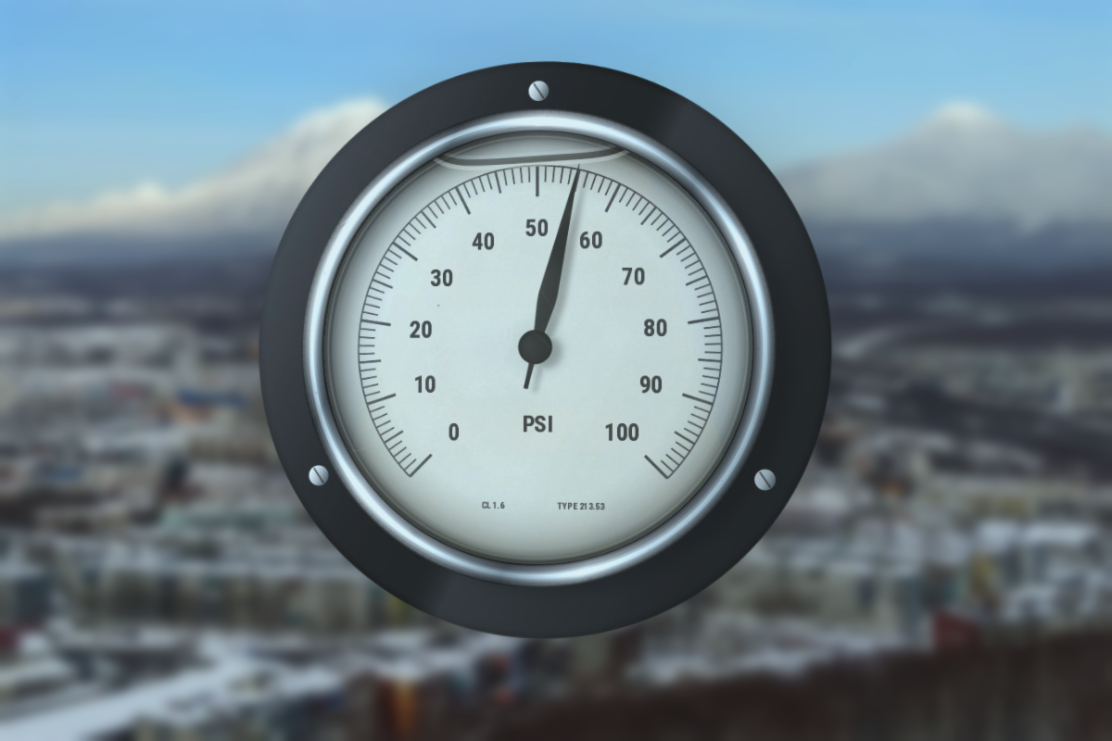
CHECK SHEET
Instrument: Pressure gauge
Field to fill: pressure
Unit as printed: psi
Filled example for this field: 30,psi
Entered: 55,psi
